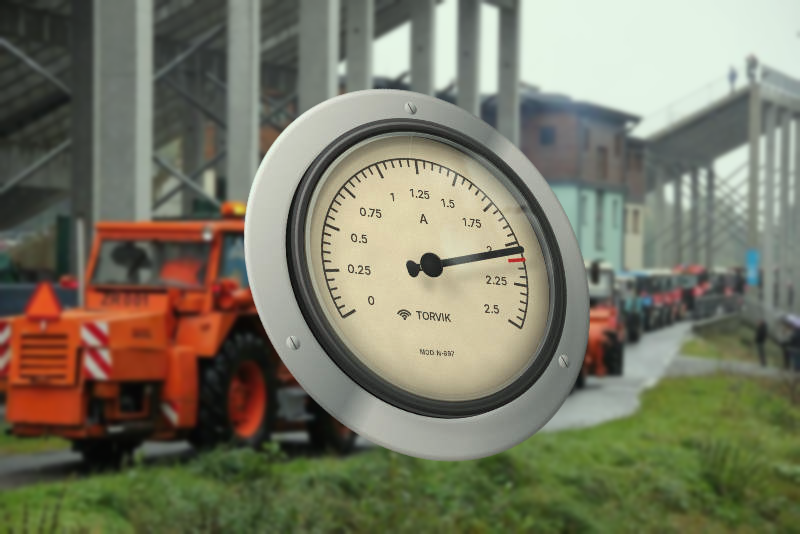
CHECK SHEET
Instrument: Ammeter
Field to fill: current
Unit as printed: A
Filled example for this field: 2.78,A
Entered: 2.05,A
